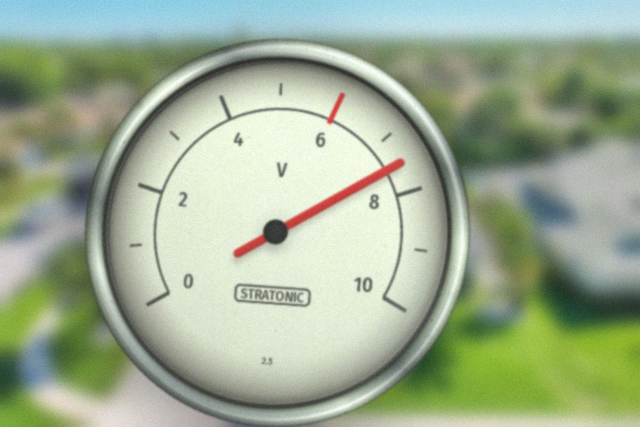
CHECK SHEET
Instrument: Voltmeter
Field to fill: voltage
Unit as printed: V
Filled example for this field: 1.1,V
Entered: 7.5,V
